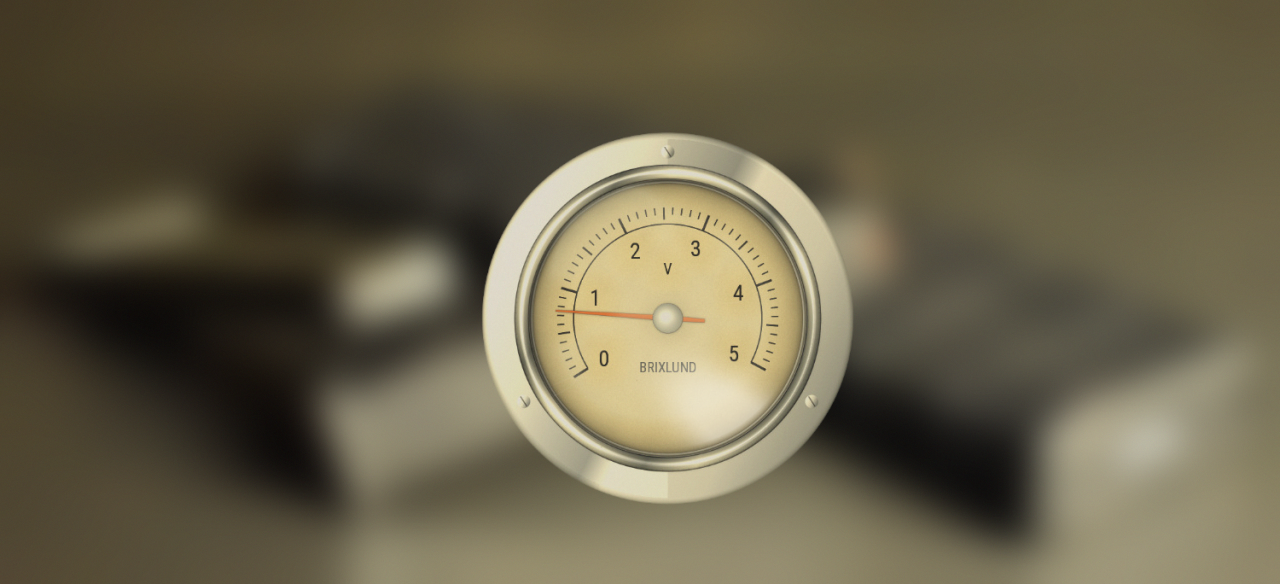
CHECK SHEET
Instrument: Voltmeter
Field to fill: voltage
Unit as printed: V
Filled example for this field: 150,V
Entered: 0.75,V
